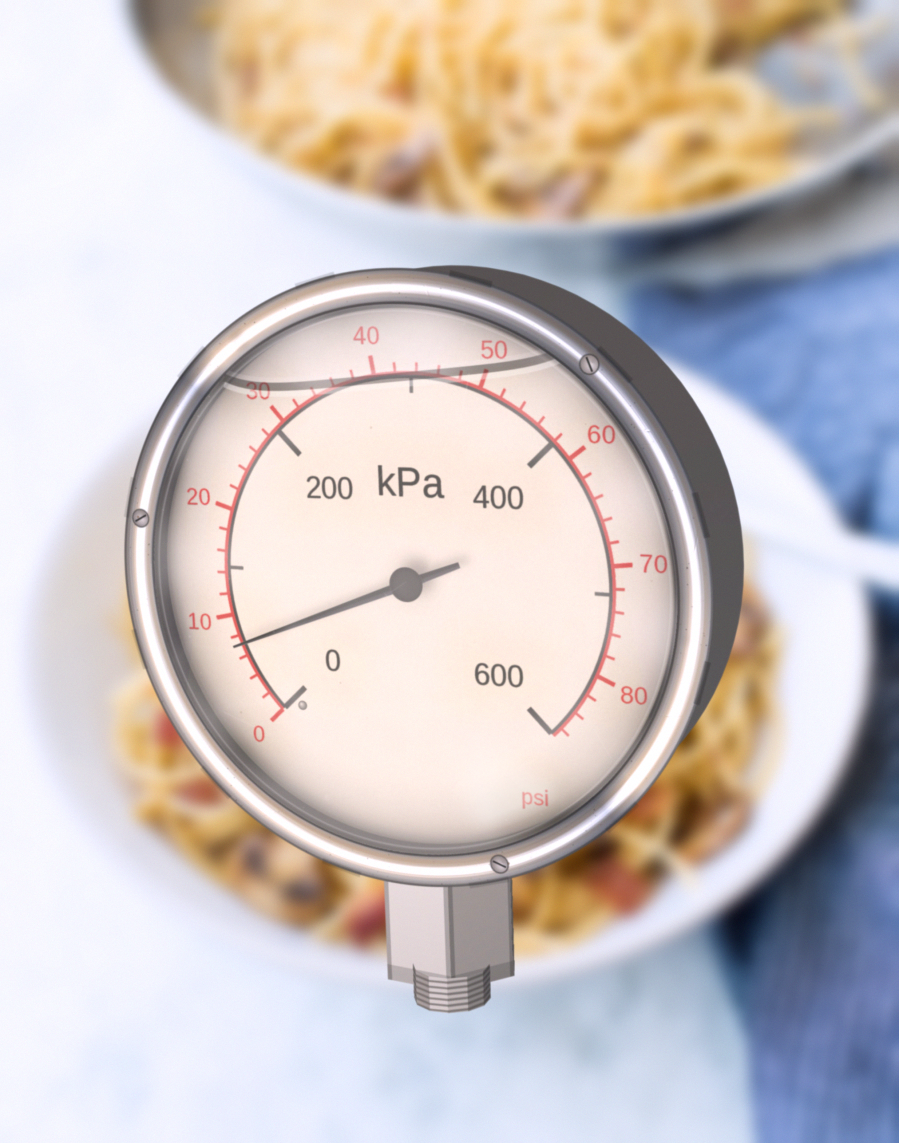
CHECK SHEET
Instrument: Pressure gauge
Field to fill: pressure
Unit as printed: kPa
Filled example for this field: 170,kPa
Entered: 50,kPa
